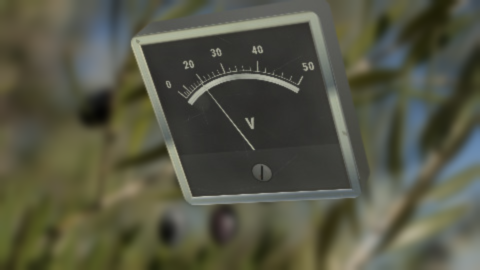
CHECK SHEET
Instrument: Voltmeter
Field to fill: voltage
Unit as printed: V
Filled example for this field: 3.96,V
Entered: 20,V
